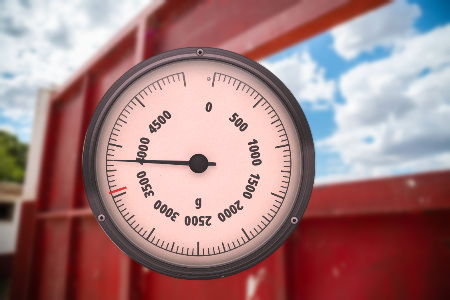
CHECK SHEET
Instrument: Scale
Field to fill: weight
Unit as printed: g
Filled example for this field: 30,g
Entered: 3850,g
